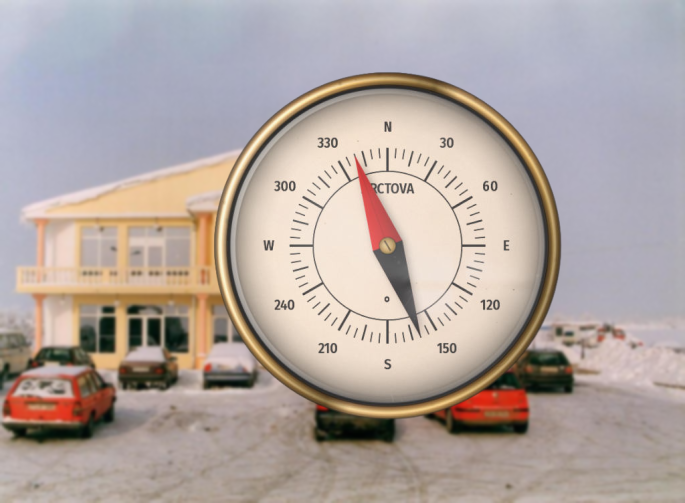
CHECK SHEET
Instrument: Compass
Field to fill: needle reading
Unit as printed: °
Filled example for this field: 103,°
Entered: 340,°
